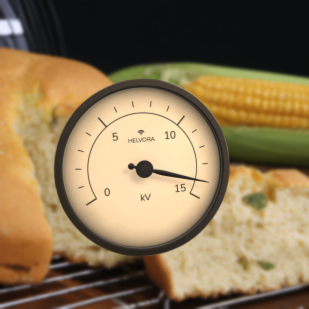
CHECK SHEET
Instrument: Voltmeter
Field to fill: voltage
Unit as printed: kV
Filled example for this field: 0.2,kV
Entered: 14,kV
